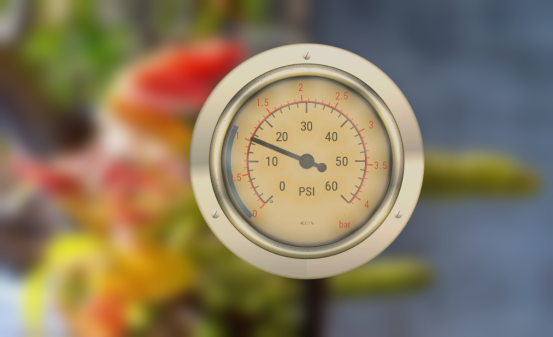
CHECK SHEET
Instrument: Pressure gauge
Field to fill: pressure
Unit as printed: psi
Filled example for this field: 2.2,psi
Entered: 15,psi
